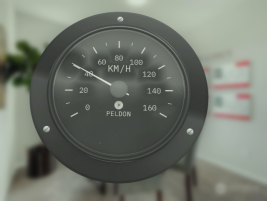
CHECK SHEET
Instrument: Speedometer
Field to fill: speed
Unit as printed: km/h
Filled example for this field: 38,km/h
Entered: 40,km/h
